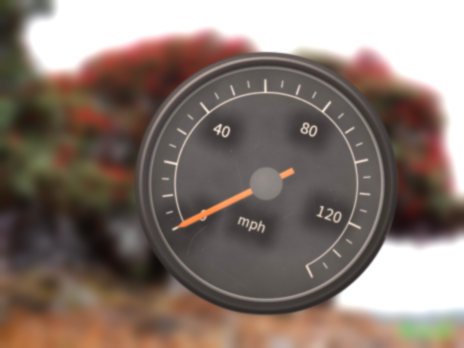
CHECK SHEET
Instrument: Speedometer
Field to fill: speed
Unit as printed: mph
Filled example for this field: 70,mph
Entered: 0,mph
